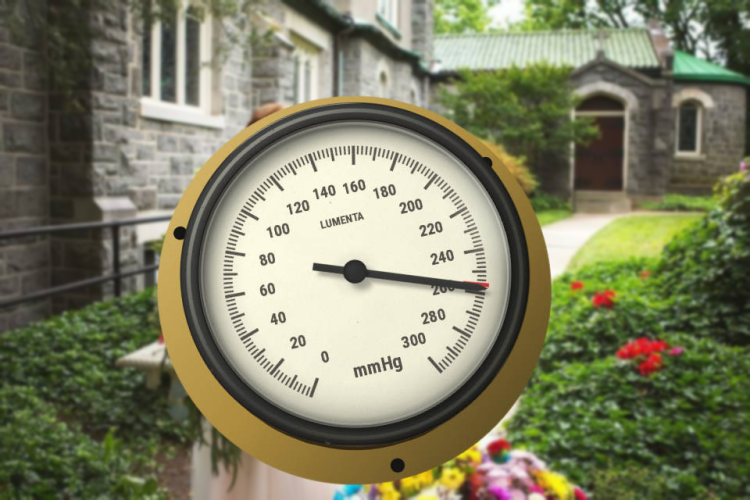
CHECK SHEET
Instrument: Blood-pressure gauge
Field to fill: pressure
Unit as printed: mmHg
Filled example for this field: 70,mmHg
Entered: 258,mmHg
